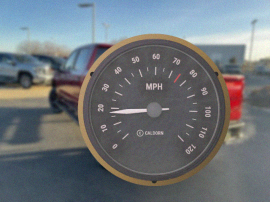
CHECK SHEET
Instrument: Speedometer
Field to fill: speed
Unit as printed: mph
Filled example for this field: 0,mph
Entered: 17.5,mph
